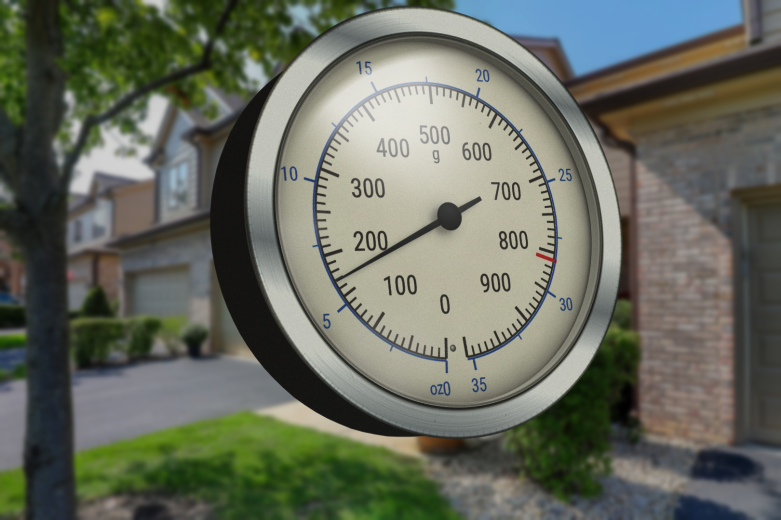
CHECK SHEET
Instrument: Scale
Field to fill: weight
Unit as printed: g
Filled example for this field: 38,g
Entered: 170,g
